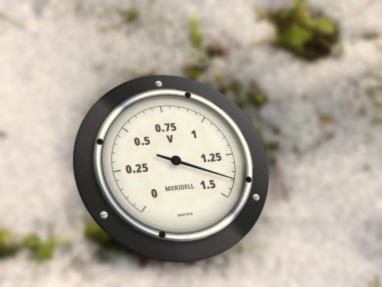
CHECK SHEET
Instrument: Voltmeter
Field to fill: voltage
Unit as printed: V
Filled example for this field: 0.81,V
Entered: 1.4,V
